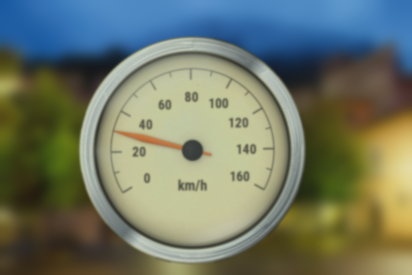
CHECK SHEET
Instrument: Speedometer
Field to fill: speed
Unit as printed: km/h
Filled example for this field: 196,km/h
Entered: 30,km/h
